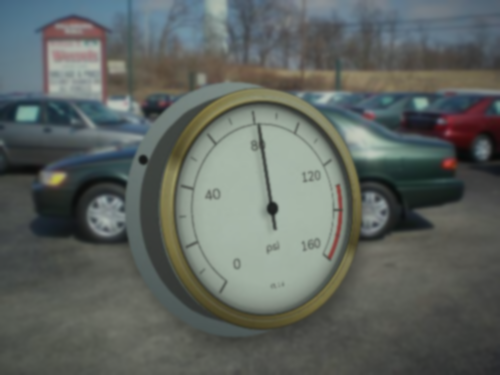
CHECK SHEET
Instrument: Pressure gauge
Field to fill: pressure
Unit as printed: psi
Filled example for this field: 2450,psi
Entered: 80,psi
